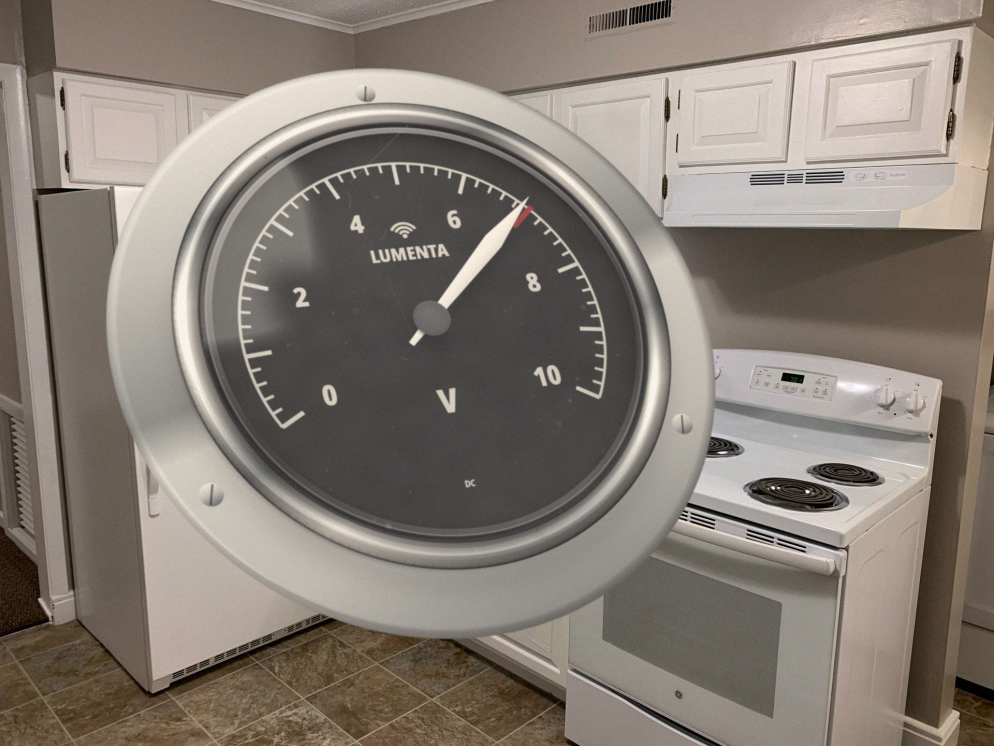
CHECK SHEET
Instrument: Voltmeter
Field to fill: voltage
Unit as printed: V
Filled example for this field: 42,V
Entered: 6.9,V
